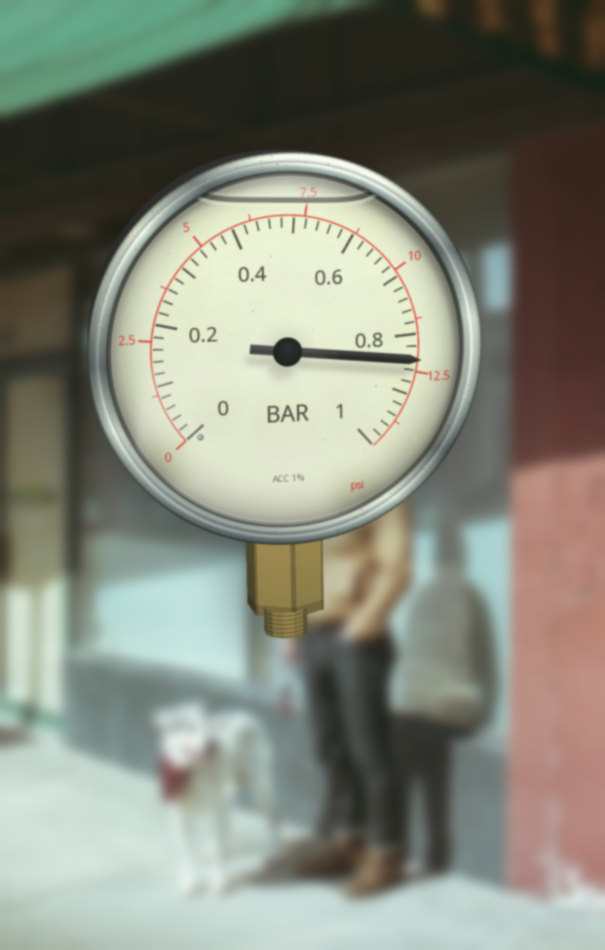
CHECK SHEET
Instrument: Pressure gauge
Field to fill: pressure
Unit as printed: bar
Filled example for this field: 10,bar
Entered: 0.84,bar
